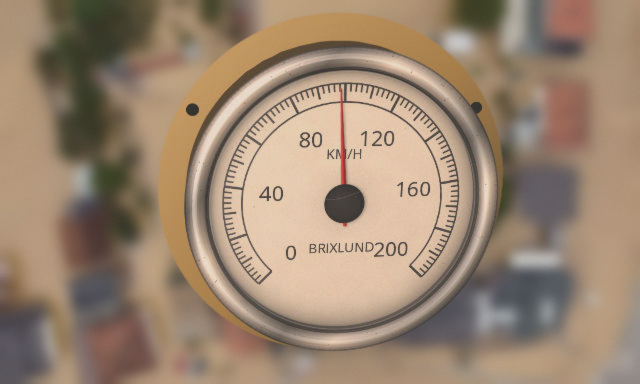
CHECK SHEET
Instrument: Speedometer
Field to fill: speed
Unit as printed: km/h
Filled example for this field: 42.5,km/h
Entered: 98,km/h
